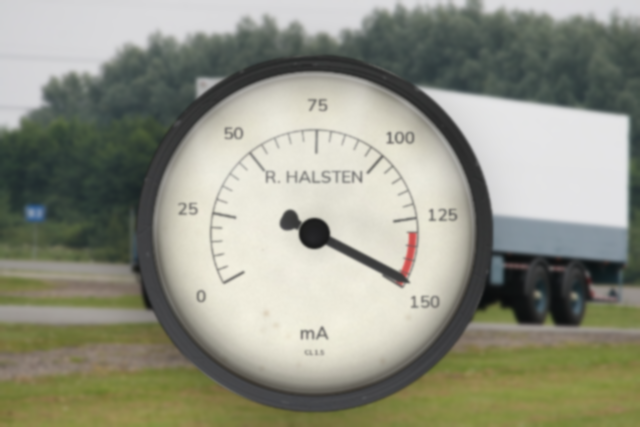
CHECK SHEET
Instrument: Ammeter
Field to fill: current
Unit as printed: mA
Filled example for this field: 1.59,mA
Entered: 147.5,mA
